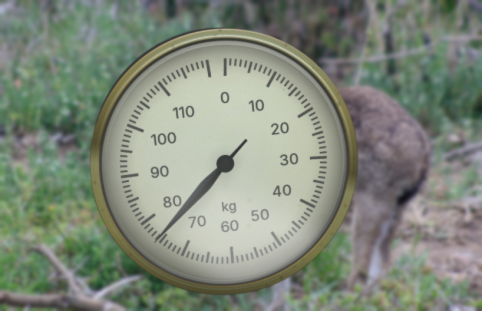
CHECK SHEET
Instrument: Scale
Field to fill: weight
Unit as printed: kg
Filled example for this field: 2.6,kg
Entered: 76,kg
